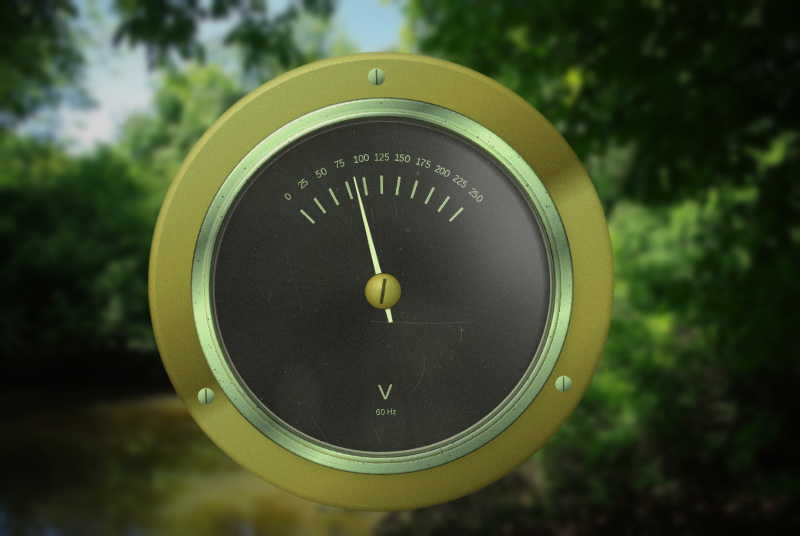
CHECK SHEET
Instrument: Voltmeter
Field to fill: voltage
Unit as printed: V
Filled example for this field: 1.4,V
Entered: 87.5,V
